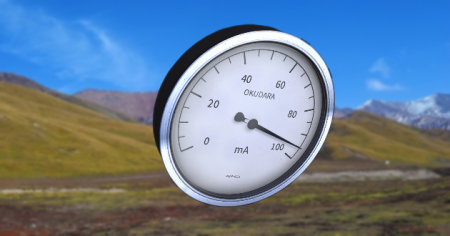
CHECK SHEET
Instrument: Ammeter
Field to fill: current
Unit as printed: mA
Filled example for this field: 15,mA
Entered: 95,mA
